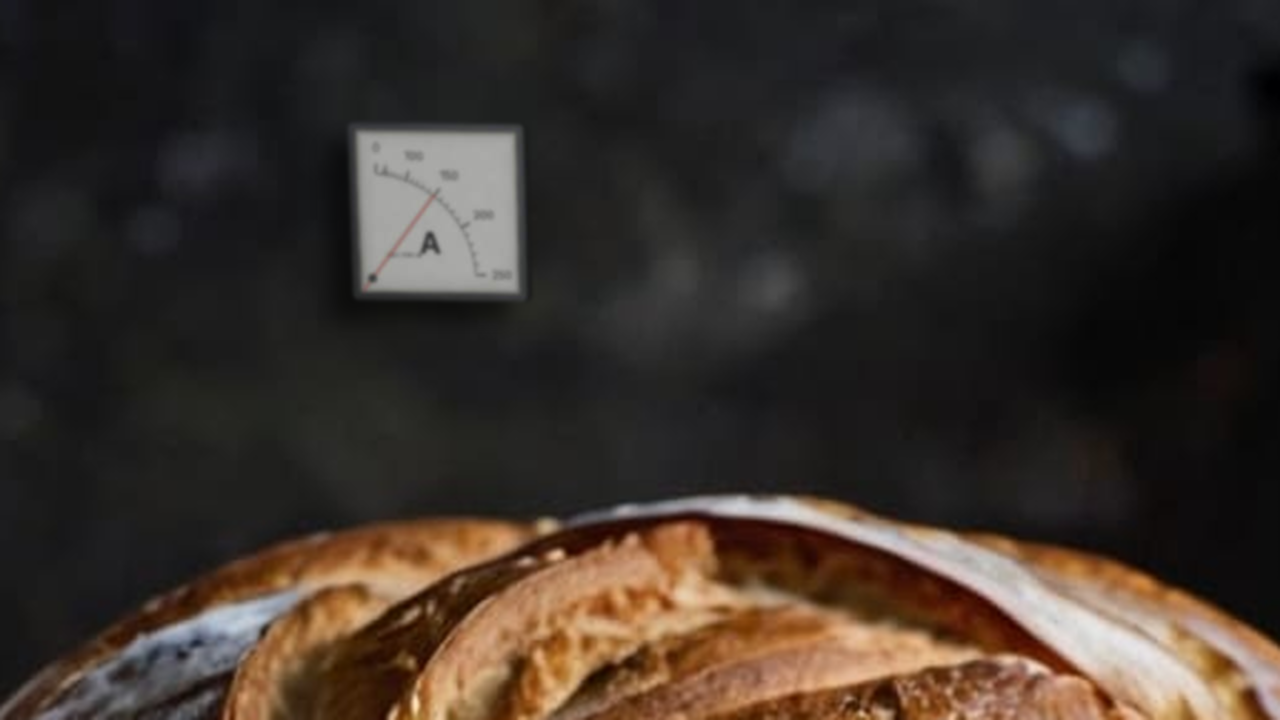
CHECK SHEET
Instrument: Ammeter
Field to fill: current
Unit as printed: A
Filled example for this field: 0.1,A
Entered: 150,A
